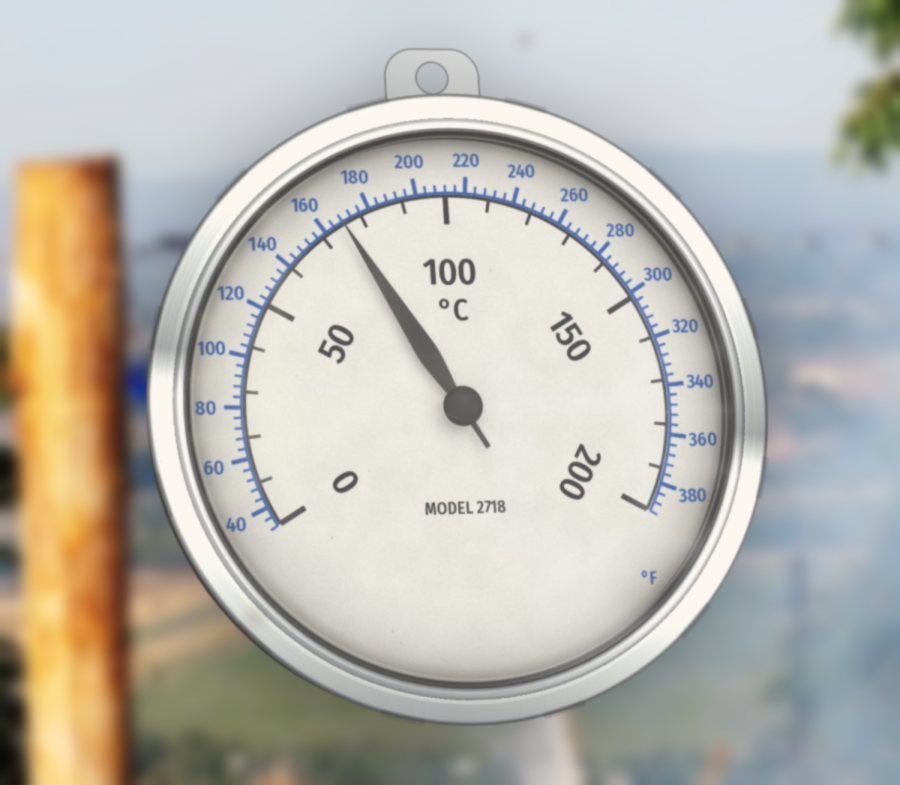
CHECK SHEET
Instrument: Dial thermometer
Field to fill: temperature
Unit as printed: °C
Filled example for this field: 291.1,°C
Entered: 75,°C
